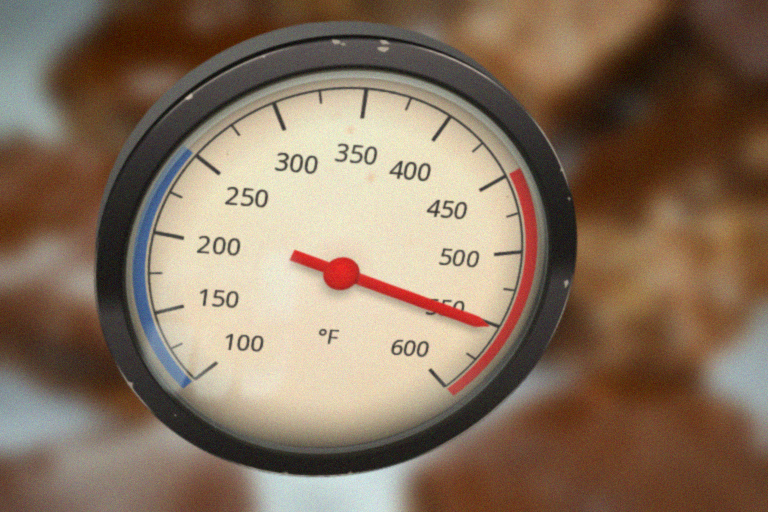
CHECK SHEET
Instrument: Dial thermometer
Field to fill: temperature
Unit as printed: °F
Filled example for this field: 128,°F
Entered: 550,°F
